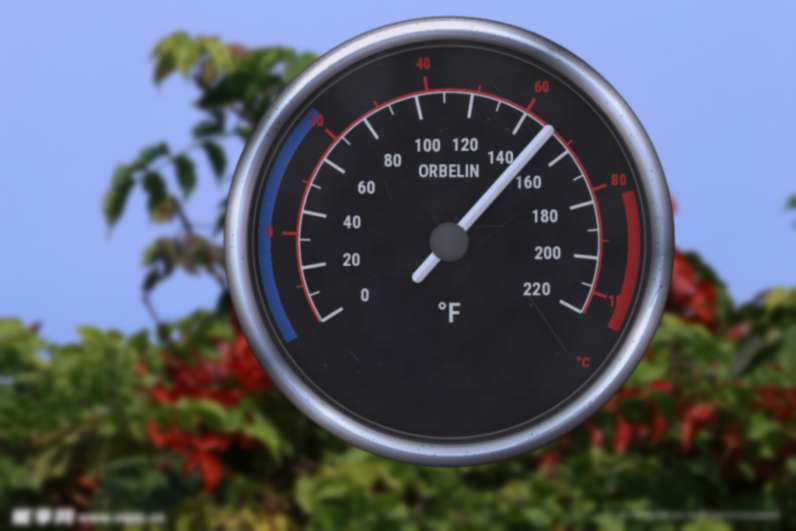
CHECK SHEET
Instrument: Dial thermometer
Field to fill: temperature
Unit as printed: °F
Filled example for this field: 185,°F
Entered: 150,°F
